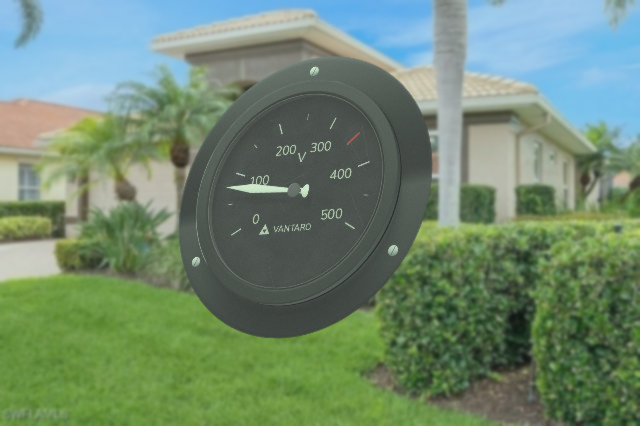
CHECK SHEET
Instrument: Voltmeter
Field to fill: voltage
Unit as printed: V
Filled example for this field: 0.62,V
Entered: 75,V
